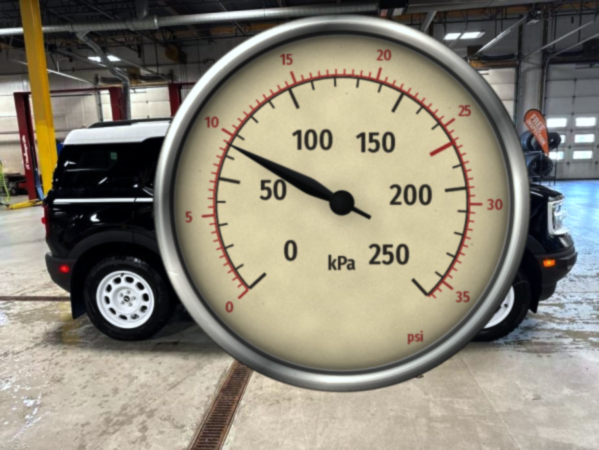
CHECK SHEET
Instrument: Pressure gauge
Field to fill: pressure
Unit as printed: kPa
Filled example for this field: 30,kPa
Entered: 65,kPa
